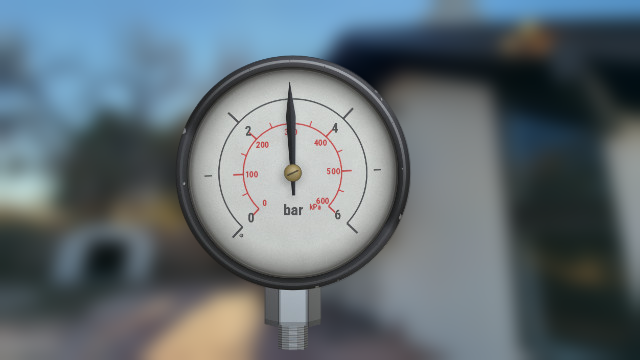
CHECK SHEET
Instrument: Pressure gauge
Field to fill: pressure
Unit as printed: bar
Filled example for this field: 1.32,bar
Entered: 3,bar
